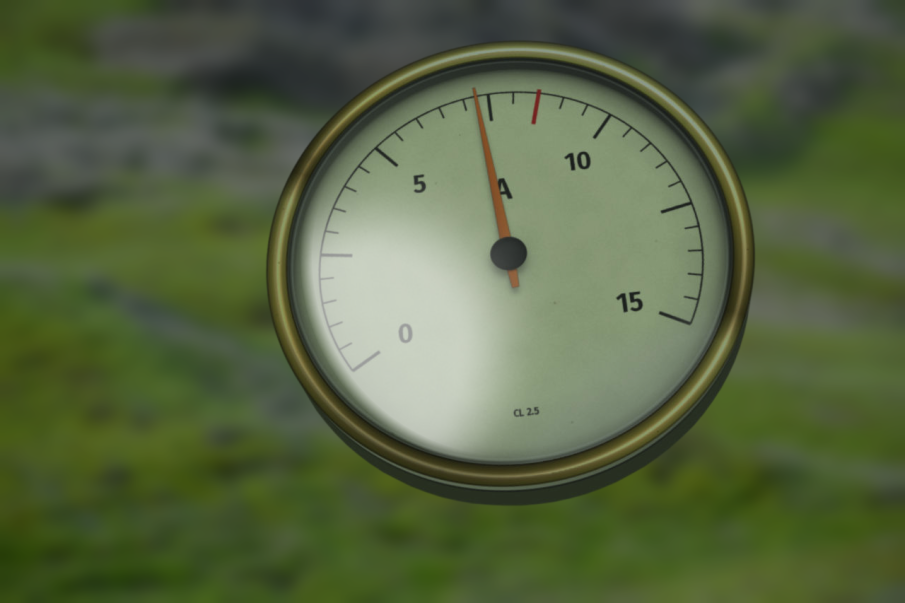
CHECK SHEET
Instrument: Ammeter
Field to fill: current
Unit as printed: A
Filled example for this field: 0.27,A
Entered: 7.25,A
